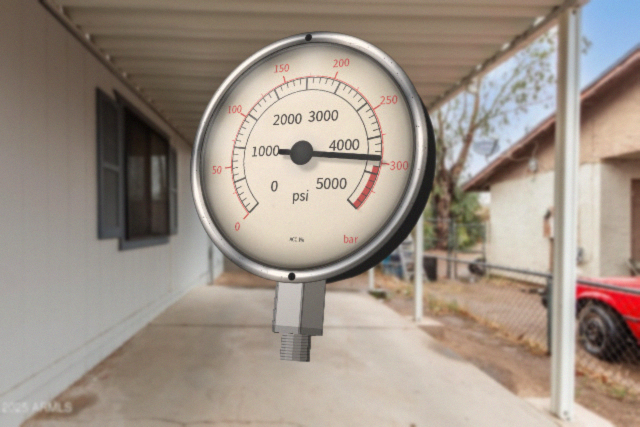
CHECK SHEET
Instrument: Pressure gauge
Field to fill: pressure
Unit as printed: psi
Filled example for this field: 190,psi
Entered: 4300,psi
